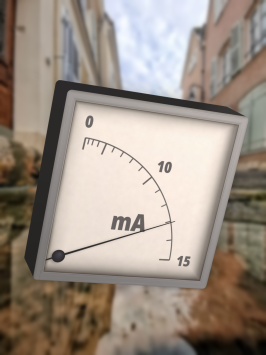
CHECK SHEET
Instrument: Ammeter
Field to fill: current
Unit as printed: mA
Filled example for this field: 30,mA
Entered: 13,mA
